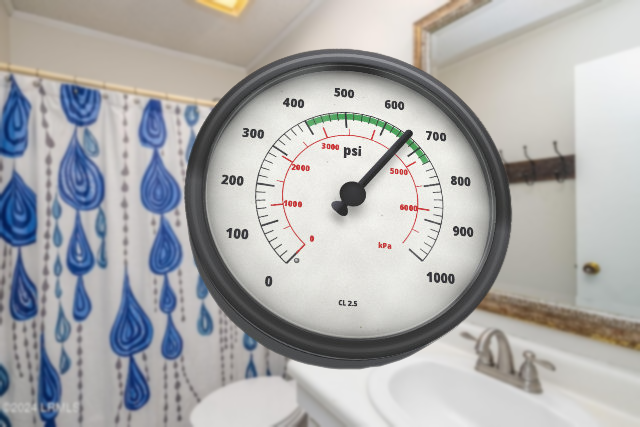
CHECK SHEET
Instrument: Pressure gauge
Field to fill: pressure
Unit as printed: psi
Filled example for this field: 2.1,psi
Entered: 660,psi
